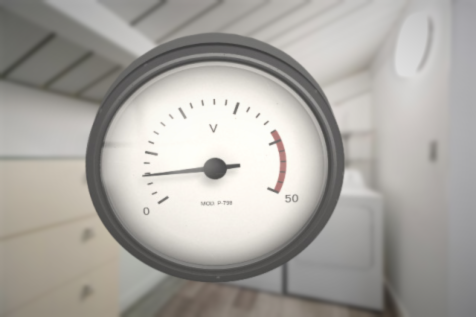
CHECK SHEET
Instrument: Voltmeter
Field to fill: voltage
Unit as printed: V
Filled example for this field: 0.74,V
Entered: 6,V
